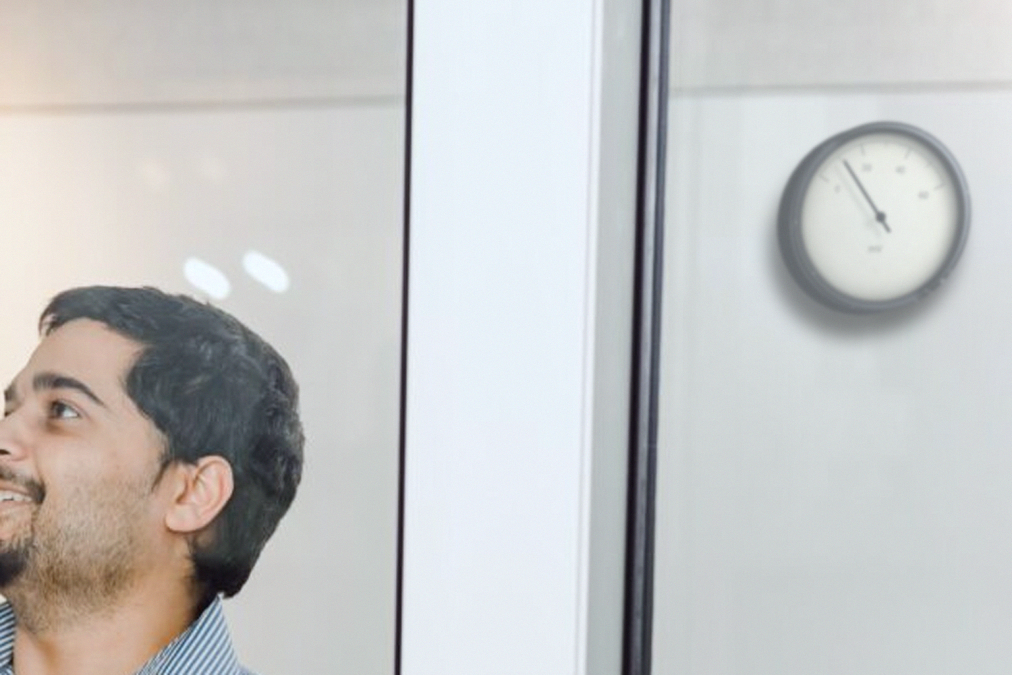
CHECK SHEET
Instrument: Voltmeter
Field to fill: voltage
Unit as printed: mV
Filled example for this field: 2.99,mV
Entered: 10,mV
